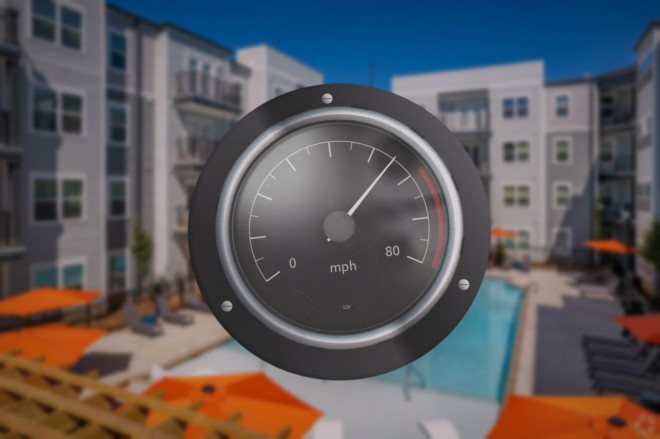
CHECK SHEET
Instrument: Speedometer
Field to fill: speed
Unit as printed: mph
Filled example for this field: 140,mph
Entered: 55,mph
